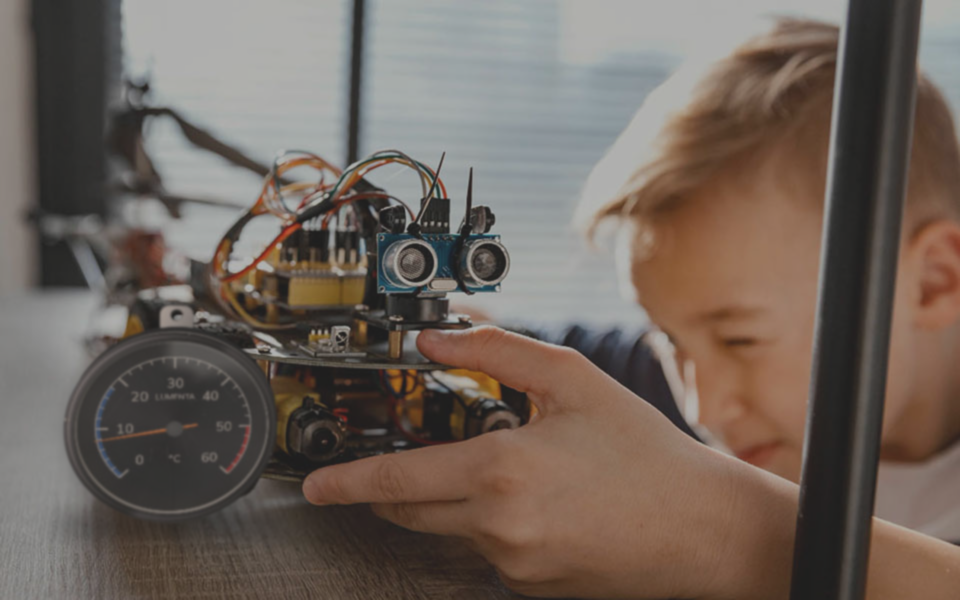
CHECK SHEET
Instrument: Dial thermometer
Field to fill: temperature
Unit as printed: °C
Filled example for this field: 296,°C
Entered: 8,°C
